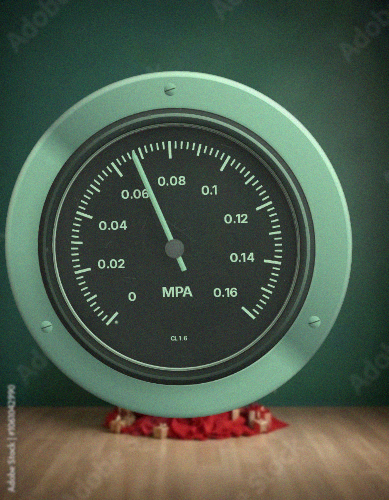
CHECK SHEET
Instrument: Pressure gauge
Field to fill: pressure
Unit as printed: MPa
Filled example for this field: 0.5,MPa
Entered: 0.068,MPa
